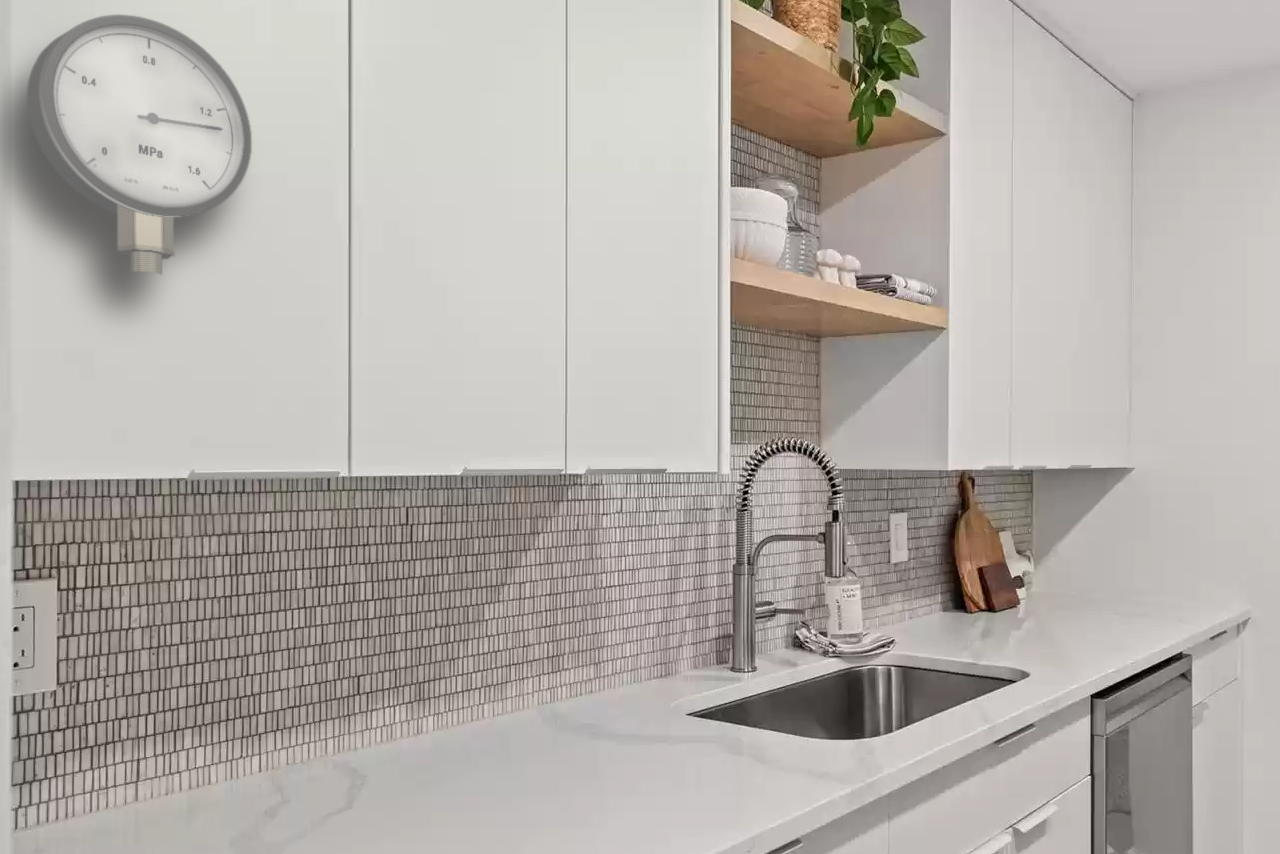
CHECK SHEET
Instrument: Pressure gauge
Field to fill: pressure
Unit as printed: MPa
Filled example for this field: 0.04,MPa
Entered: 1.3,MPa
